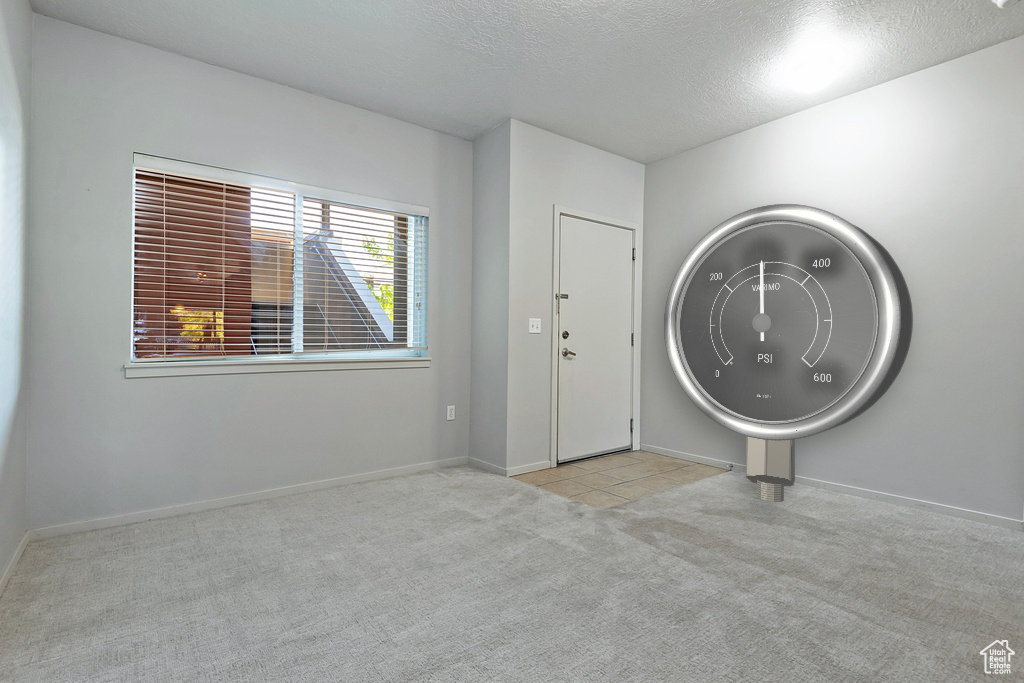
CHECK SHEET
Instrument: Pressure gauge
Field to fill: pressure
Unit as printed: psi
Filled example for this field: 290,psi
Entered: 300,psi
